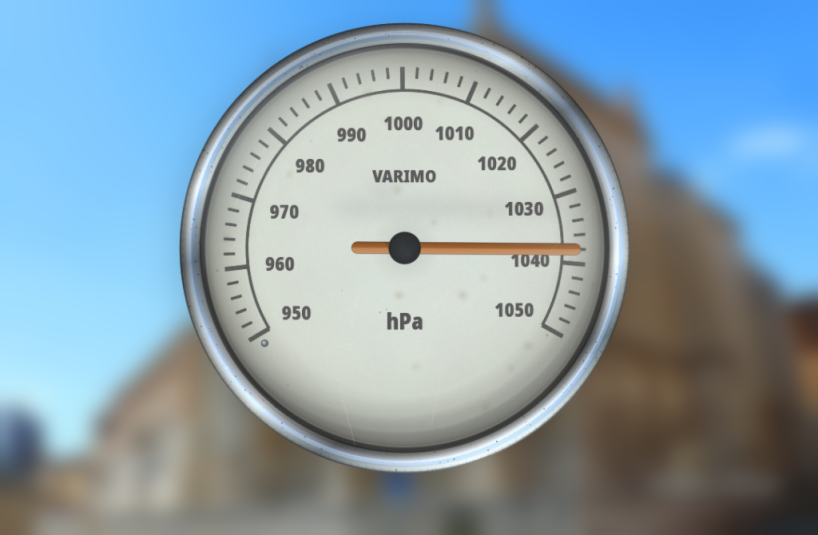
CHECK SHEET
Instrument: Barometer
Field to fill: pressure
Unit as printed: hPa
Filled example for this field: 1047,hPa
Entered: 1038,hPa
